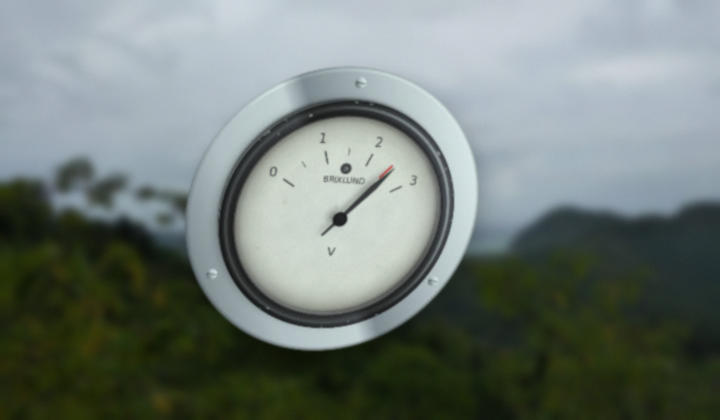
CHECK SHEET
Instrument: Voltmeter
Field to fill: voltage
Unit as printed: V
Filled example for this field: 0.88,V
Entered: 2.5,V
